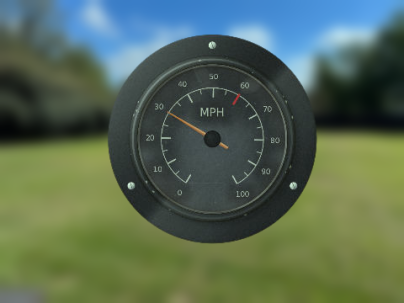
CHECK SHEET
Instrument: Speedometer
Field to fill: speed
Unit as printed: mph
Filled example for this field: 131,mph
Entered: 30,mph
